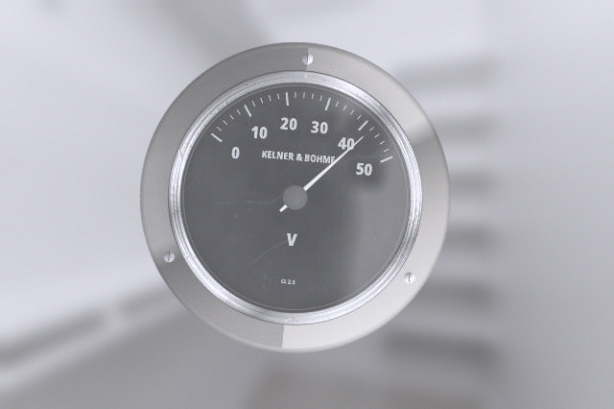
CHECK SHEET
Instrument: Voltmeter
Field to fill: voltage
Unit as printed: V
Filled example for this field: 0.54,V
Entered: 42,V
